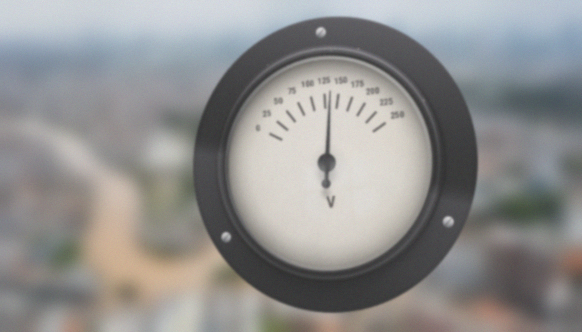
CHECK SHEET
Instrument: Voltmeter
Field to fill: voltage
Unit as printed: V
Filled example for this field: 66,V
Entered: 137.5,V
